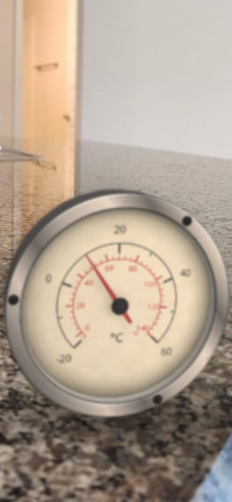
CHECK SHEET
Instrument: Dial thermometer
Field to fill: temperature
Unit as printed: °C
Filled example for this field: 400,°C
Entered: 10,°C
